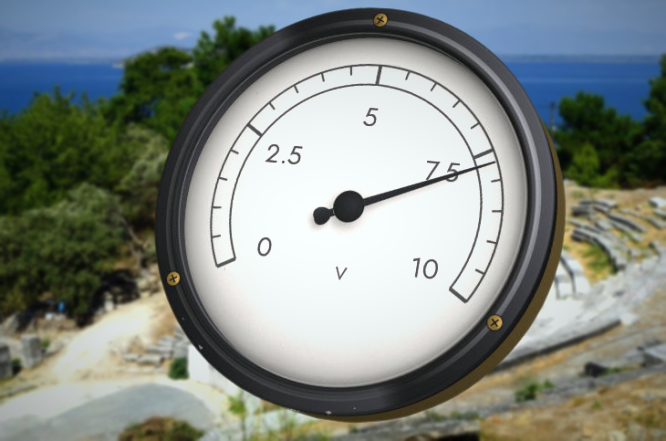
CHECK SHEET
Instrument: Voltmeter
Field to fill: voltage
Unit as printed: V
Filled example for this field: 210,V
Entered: 7.75,V
